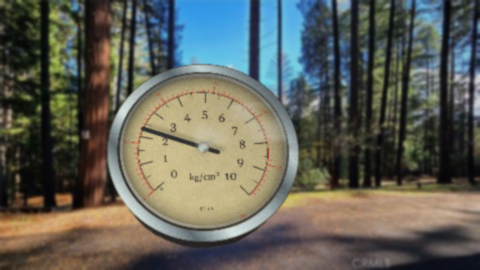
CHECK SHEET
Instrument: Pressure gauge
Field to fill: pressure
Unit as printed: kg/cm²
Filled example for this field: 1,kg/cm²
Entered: 2.25,kg/cm²
